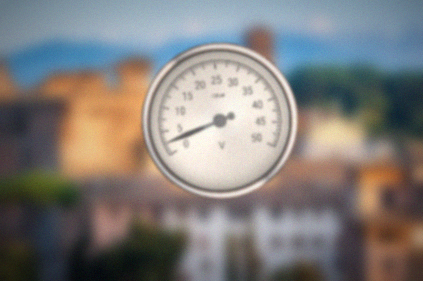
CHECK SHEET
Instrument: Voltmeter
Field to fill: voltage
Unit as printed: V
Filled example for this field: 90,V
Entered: 2.5,V
